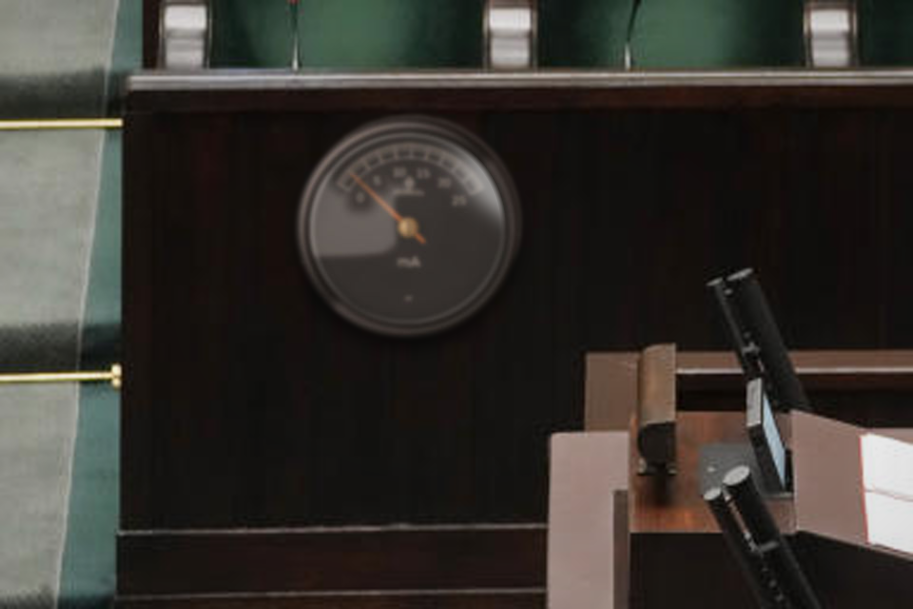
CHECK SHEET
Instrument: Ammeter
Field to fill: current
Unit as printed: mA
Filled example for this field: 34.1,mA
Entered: 2.5,mA
